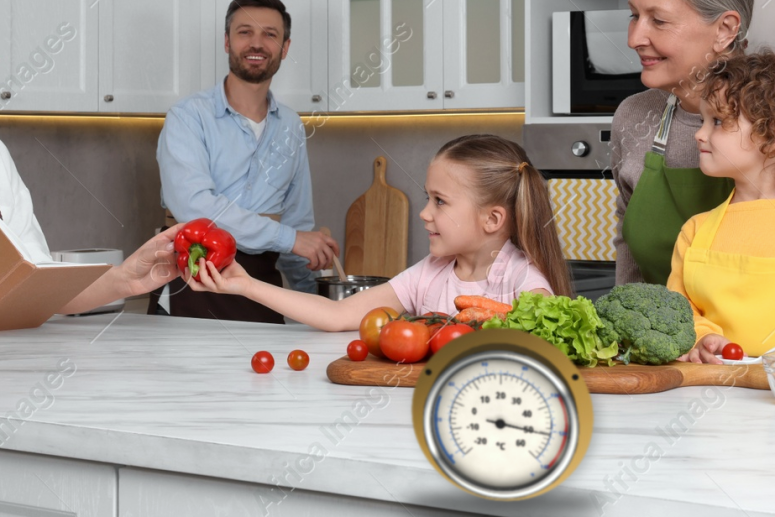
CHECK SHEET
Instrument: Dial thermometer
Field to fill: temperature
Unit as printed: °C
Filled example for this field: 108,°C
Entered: 50,°C
